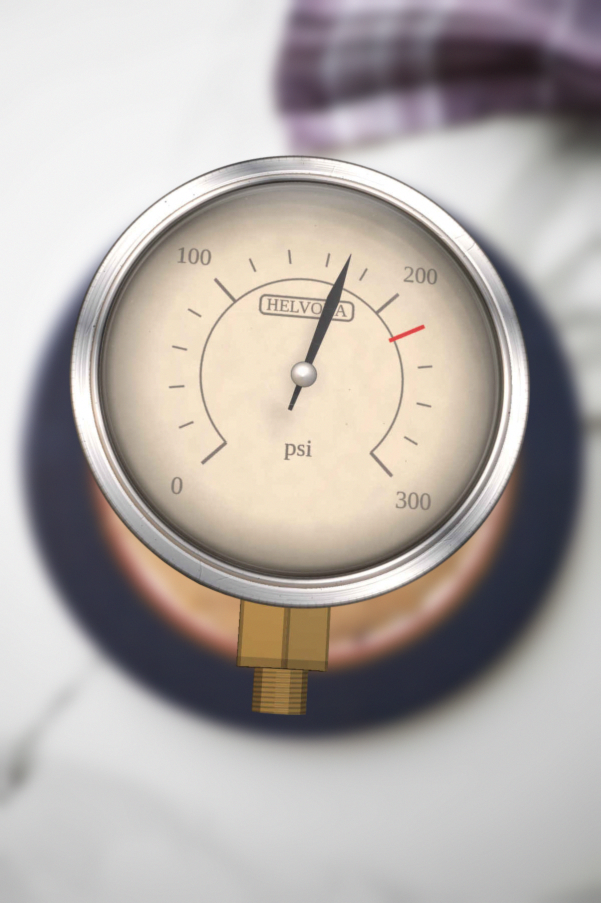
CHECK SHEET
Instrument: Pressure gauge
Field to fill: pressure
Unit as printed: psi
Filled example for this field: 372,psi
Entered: 170,psi
